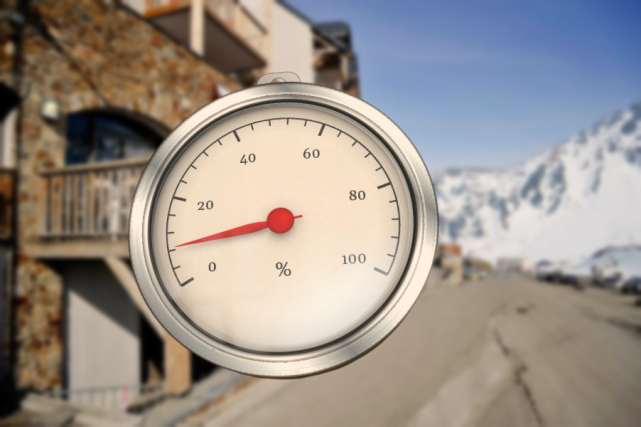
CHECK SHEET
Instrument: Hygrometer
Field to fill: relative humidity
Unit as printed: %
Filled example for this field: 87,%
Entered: 8,%
